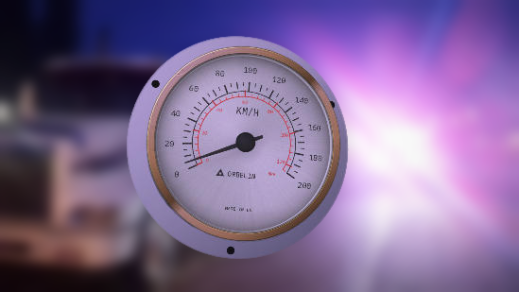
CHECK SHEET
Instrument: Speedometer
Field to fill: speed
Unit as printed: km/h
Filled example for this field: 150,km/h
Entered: 5,km/h
